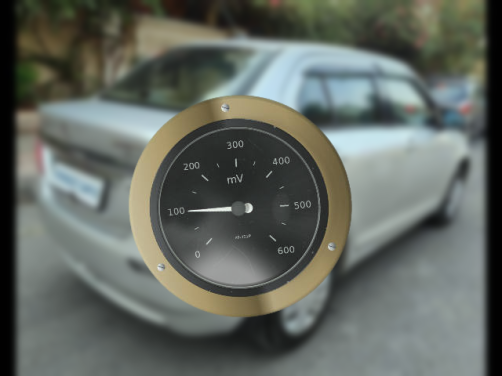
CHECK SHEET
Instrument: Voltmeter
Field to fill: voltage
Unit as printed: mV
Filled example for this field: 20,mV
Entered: 100,mV
